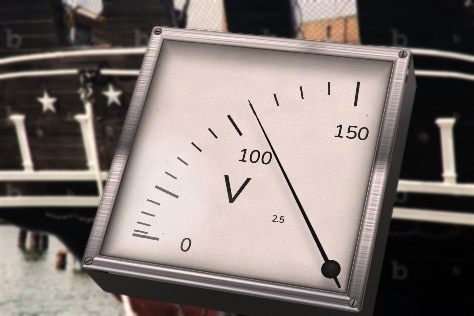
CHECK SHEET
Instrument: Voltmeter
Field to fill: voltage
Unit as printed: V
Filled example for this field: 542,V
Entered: 110,V
